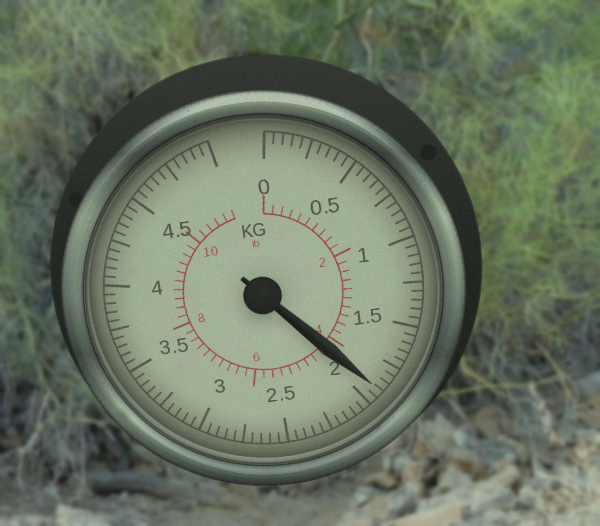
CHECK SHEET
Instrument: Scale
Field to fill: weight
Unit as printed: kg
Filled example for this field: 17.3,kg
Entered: 1.9,kg
